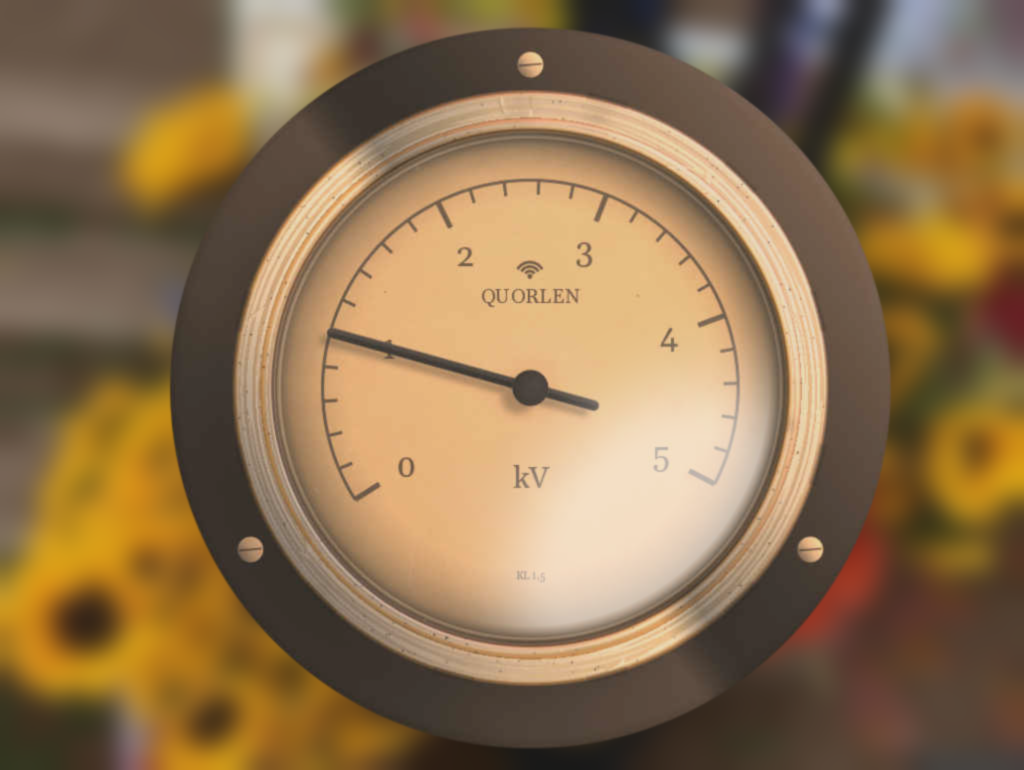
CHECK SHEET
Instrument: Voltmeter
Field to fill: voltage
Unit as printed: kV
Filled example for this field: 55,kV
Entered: 1,kV
